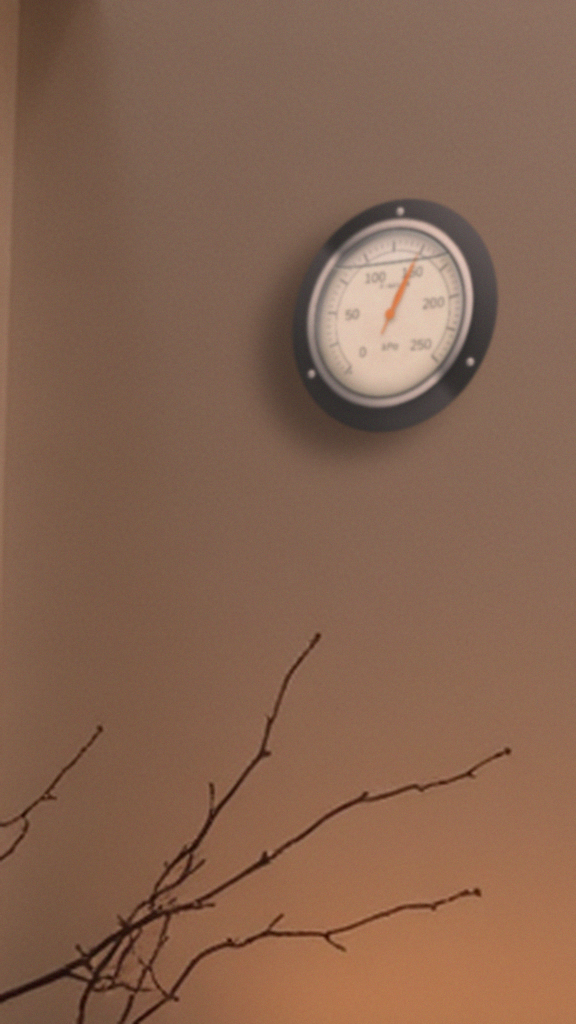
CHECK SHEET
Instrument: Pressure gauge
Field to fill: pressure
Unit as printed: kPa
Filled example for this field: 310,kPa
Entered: 150,kPa
